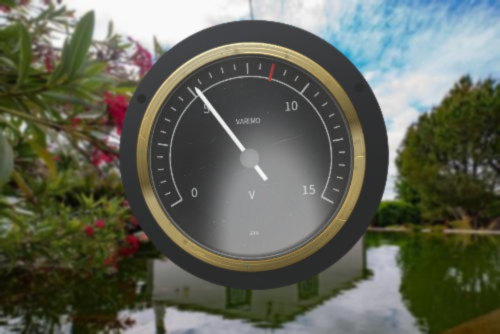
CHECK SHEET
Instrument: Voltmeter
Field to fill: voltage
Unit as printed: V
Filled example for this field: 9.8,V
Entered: 5.25,V
